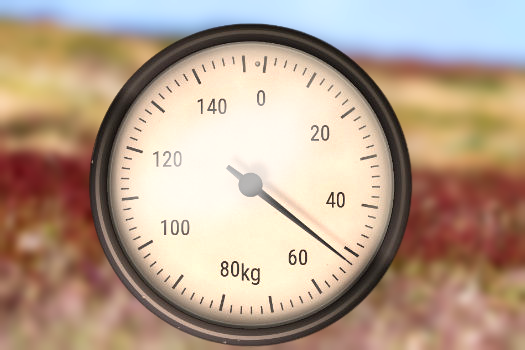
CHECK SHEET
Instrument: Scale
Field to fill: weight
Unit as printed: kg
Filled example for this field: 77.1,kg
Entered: 52,kg
